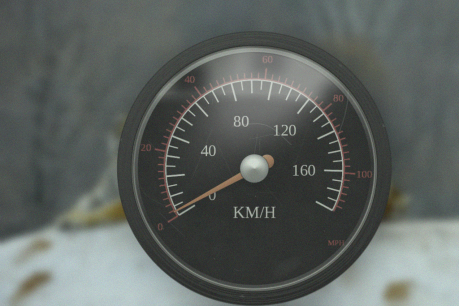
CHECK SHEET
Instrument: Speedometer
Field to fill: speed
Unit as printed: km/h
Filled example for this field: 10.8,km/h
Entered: 2.5,km/h
